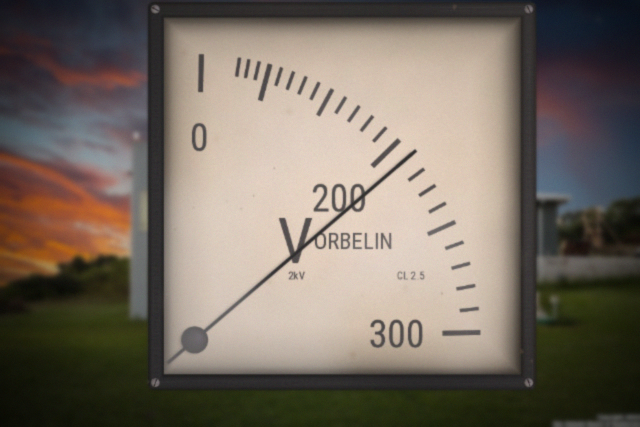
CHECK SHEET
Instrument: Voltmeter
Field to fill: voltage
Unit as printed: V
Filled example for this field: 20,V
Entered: 210,V
